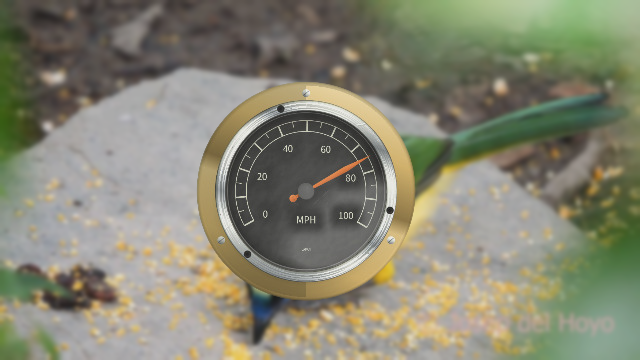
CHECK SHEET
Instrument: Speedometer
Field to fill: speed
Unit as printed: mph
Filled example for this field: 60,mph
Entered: 75,mph
